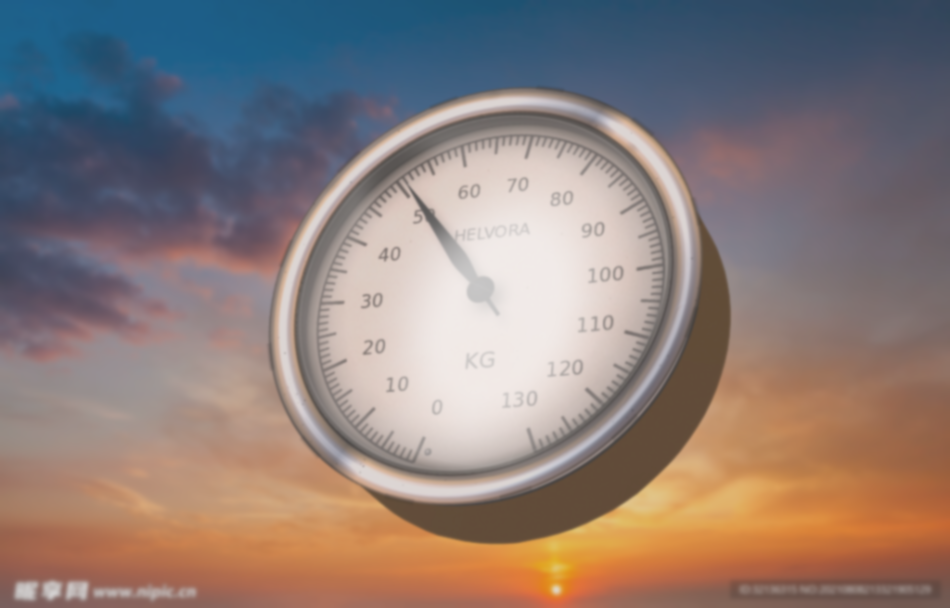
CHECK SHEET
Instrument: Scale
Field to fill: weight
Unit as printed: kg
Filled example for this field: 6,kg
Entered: 51,kg
